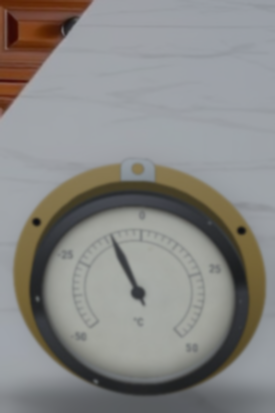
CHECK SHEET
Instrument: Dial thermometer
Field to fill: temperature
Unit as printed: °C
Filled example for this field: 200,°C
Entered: -10,°C
